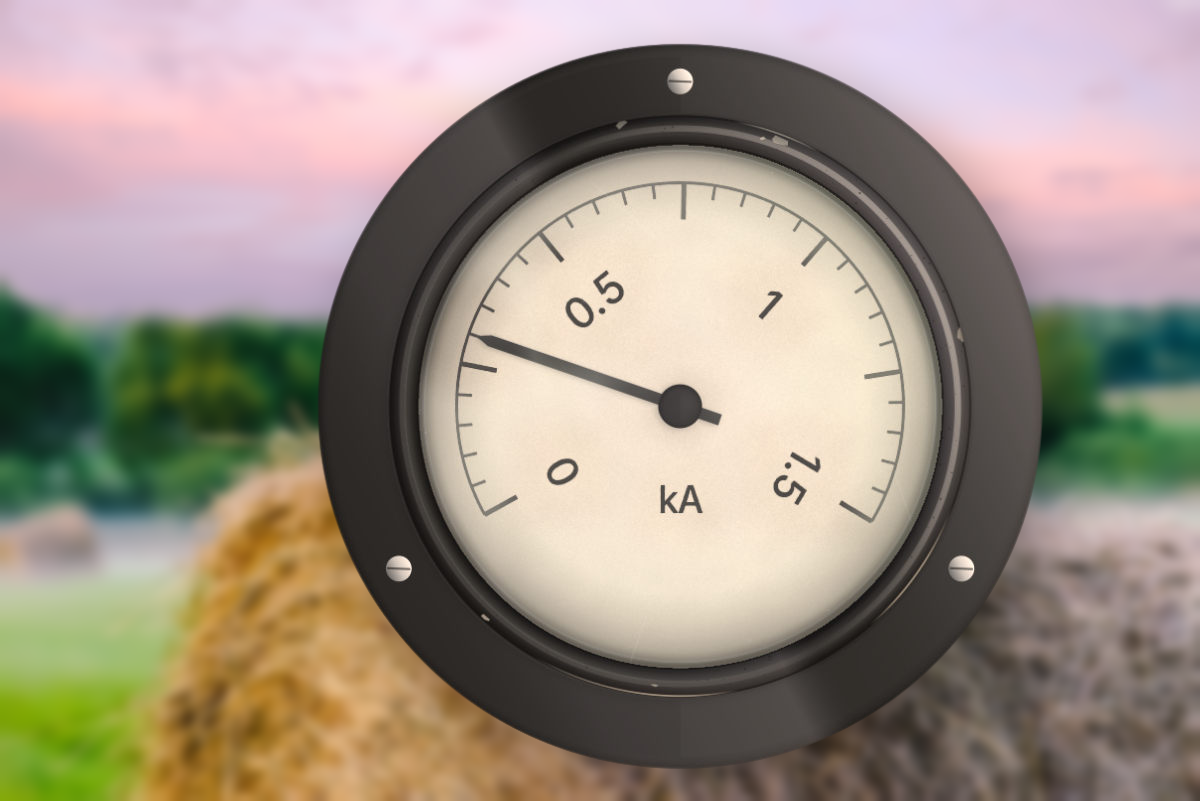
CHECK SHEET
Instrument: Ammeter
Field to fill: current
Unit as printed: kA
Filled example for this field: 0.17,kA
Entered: 0.3,kA
